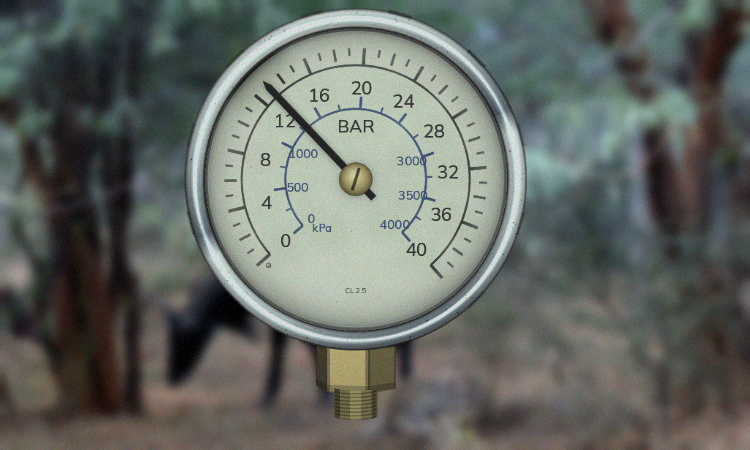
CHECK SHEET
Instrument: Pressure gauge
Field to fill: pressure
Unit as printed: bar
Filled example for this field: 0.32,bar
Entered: 13,bar
